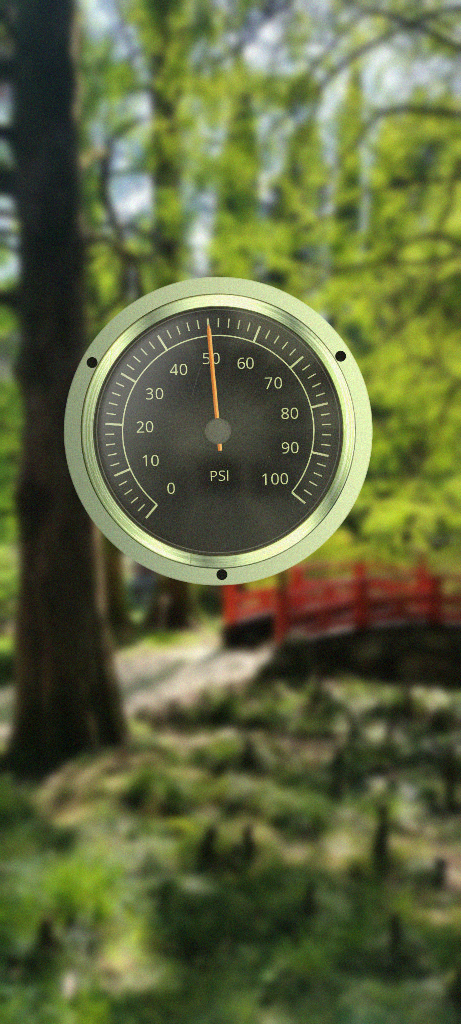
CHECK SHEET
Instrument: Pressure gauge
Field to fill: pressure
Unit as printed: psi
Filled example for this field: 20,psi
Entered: 50,psi
